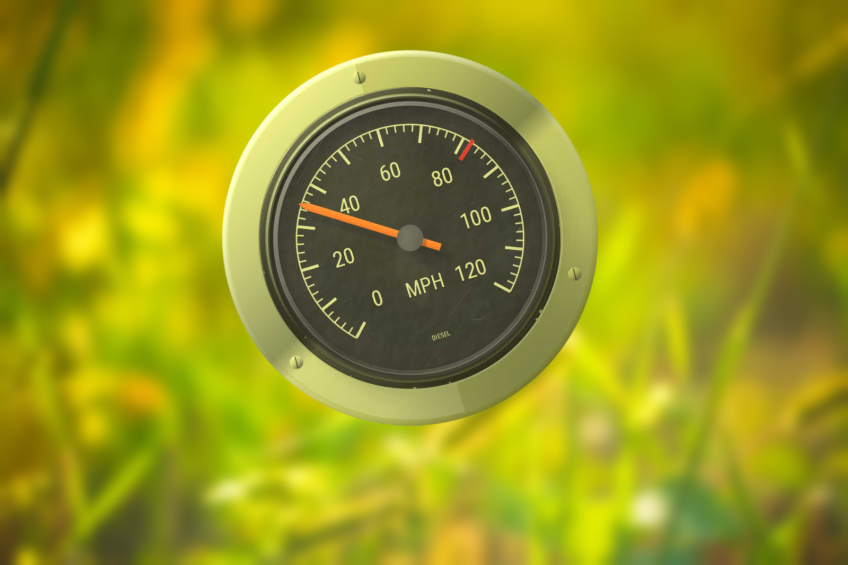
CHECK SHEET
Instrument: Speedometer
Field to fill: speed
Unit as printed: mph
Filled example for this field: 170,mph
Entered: 35,mph
